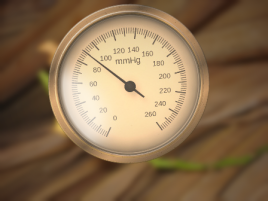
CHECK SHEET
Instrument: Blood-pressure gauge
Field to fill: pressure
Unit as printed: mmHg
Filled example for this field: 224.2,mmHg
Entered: 90,mmHg
